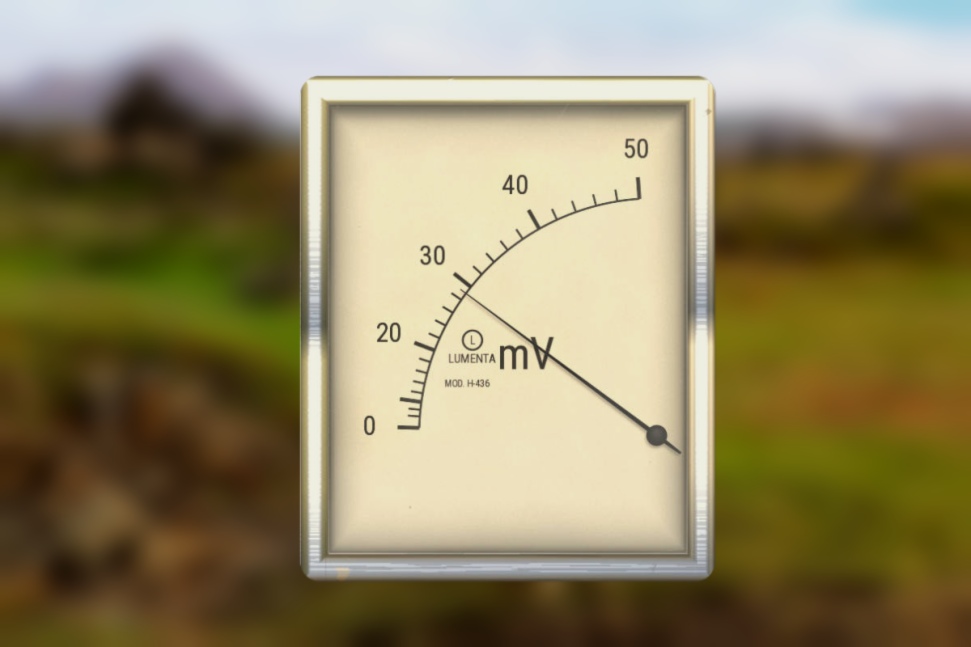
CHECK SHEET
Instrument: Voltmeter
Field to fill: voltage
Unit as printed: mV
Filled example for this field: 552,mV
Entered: 29,mV
